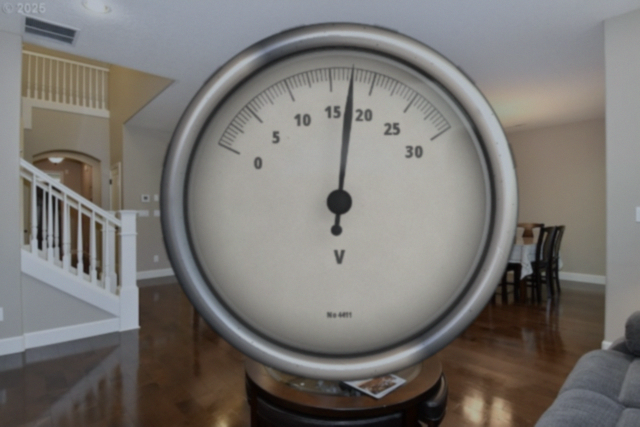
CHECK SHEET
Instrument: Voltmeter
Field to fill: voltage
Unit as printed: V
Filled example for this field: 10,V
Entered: 17.5,V
